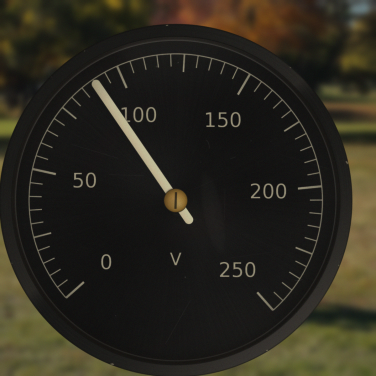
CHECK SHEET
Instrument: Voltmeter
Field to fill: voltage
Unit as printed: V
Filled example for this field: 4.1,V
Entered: 90,V
